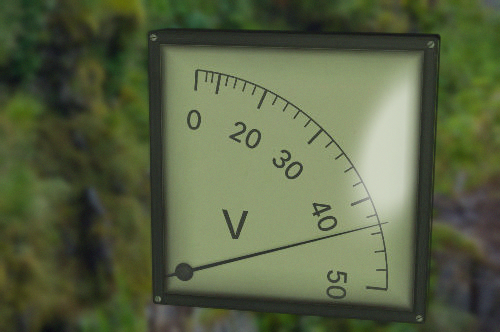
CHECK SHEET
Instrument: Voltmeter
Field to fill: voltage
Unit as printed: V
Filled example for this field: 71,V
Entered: 43,V
